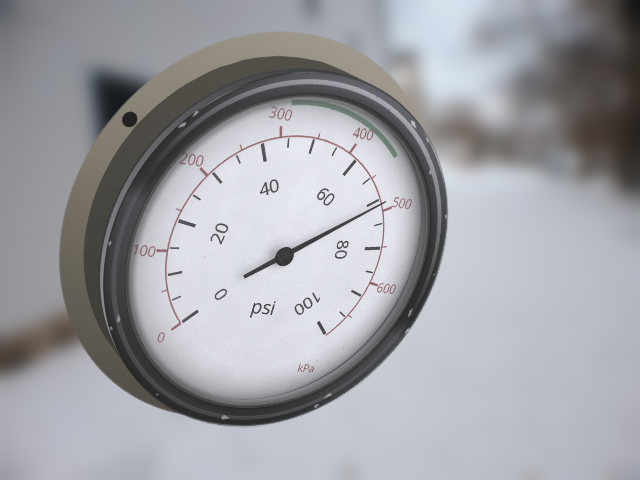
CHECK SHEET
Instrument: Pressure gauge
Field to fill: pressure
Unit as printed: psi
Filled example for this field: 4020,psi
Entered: 70,psi
